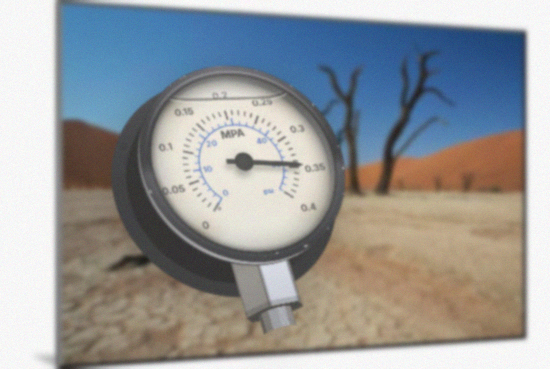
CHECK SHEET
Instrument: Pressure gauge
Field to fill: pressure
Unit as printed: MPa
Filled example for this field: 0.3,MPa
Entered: 0.35,MPa
